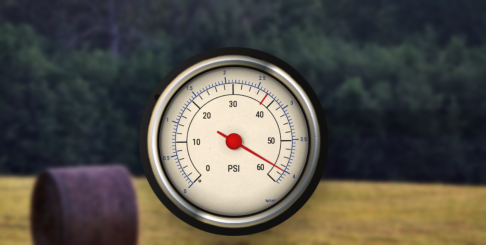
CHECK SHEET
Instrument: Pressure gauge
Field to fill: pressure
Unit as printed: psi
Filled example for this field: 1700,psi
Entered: 57,psi
